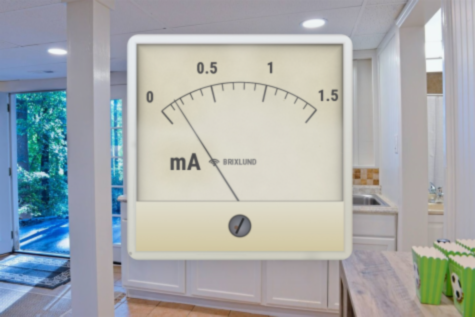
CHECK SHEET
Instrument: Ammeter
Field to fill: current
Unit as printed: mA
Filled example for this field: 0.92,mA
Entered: 0.15,mA
